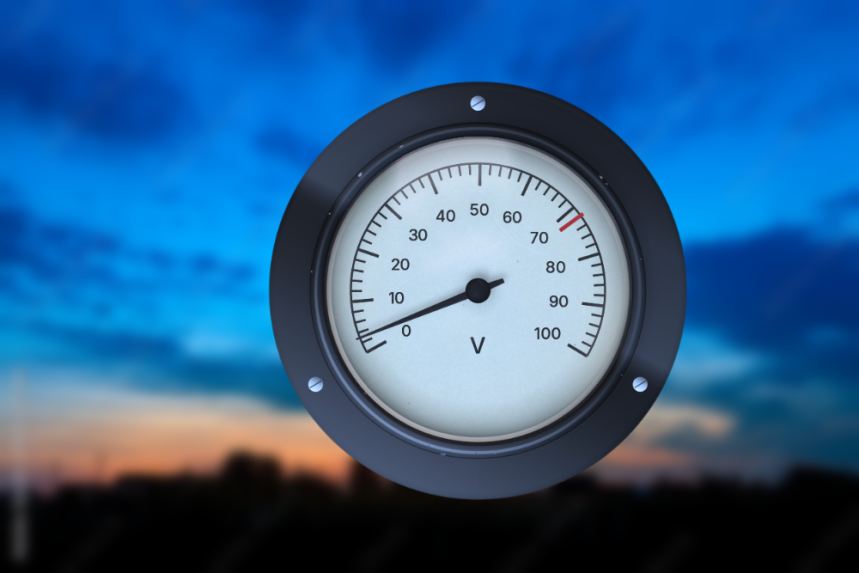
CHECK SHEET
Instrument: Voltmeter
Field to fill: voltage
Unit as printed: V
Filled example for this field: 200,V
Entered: 3,V
